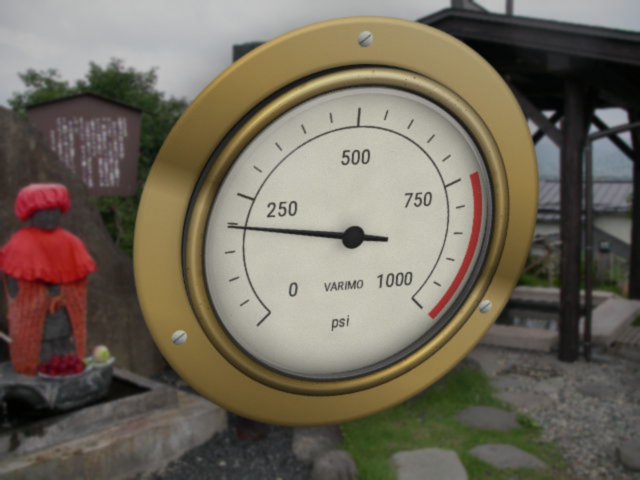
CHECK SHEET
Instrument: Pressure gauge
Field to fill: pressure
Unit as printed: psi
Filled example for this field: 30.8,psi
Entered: 200,psi
